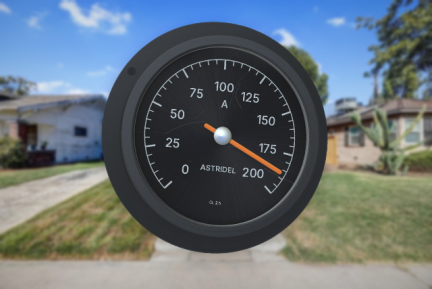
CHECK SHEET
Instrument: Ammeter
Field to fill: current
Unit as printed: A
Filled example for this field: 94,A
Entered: 187.5,A
